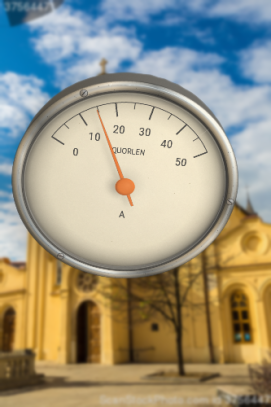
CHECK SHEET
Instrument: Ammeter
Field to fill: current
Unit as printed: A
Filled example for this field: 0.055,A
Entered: 15,A
